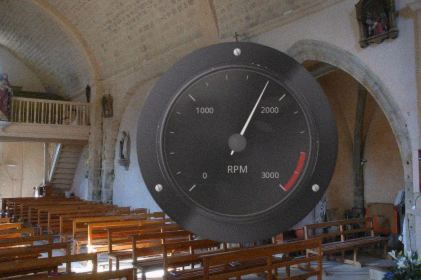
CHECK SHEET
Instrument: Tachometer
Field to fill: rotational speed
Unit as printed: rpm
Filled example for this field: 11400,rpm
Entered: 1800,rpm
